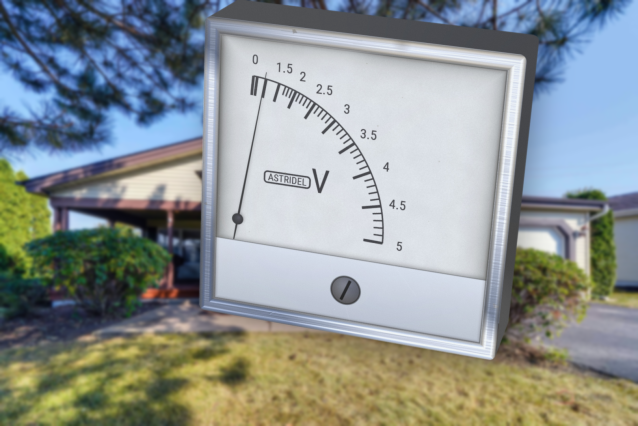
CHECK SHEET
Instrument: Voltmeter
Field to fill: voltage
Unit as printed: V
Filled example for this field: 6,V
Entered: 1,V
